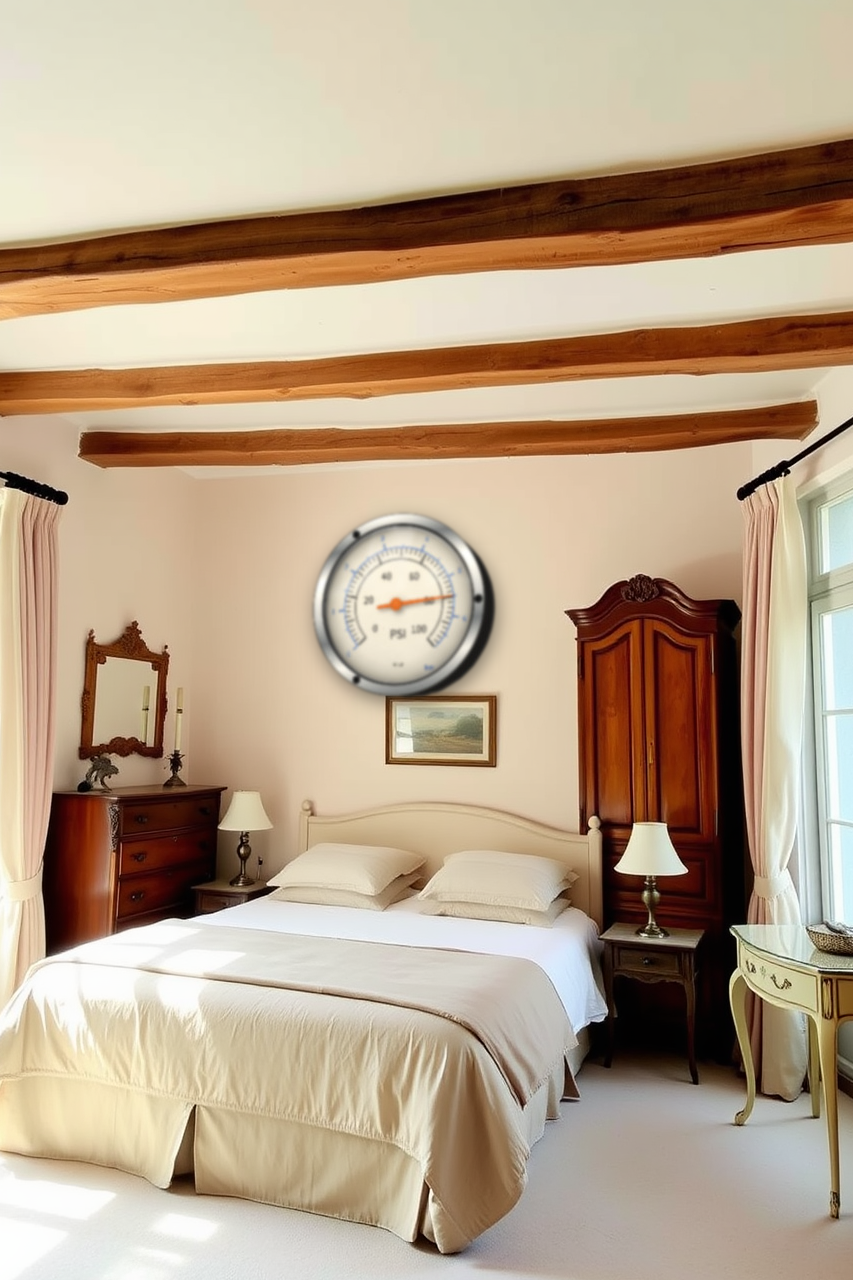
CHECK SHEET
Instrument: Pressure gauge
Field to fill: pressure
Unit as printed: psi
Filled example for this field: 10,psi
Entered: 80,psi
